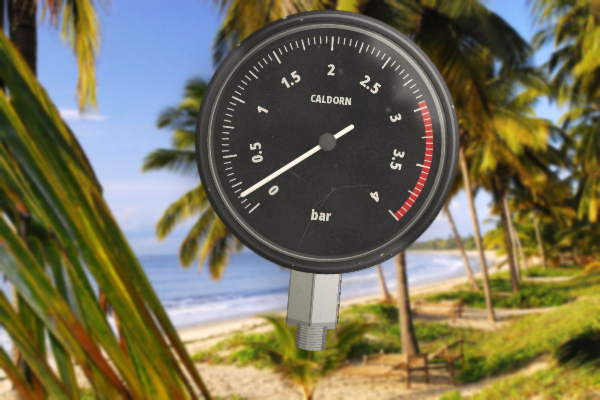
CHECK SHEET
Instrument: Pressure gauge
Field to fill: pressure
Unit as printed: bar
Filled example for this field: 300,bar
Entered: 0.15,bar
